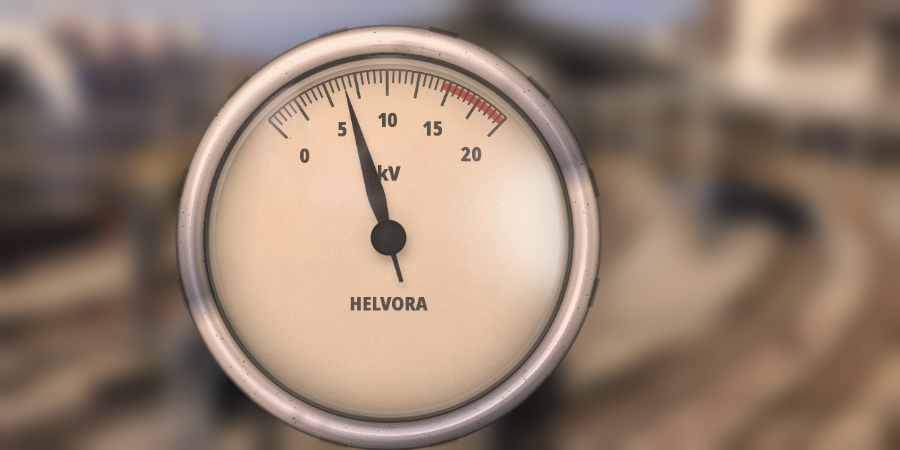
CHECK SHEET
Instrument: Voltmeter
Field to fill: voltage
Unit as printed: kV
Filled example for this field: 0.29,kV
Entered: 6.5,kV
